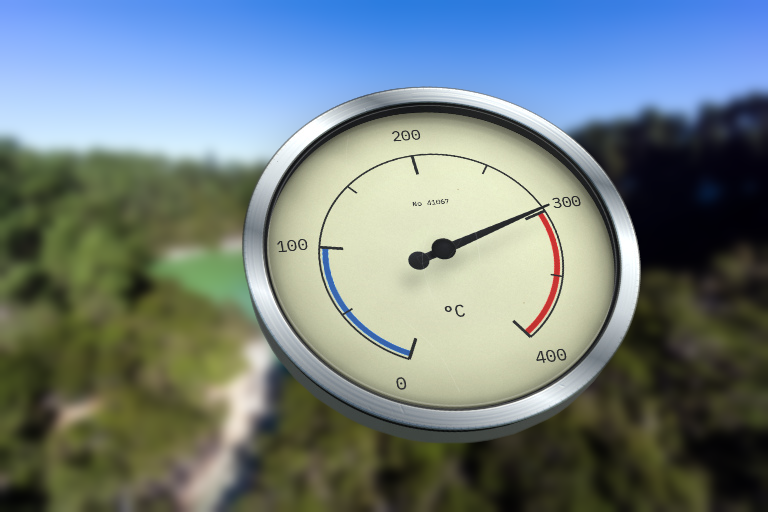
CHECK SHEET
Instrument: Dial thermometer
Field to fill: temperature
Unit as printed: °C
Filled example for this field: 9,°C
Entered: 300,°C
